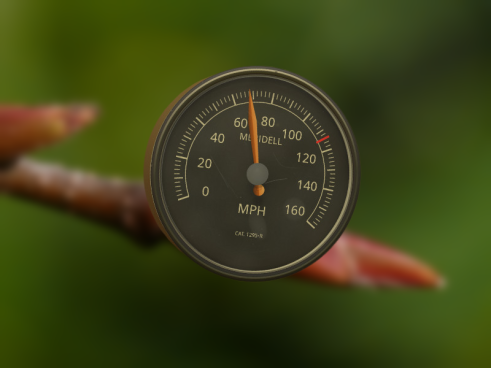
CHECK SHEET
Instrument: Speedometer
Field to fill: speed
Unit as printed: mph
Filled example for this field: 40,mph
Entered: 68,mph
